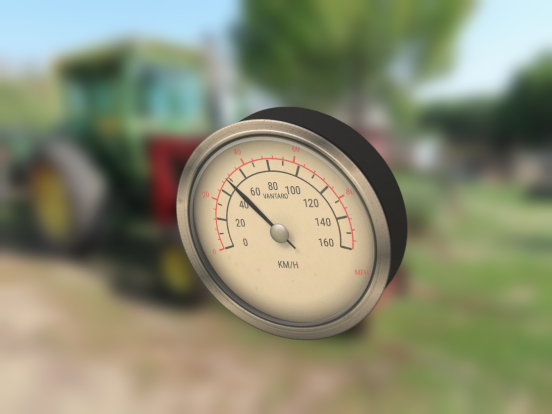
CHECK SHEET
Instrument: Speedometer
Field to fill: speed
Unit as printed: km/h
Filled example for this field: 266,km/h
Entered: 50,km/h
